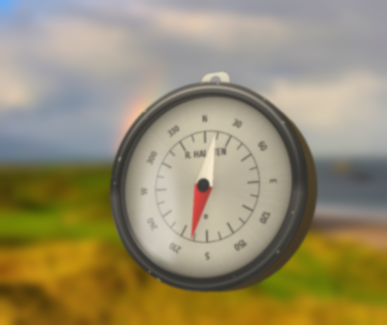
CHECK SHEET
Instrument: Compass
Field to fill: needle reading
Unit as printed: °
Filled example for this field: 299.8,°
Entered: 195,°
